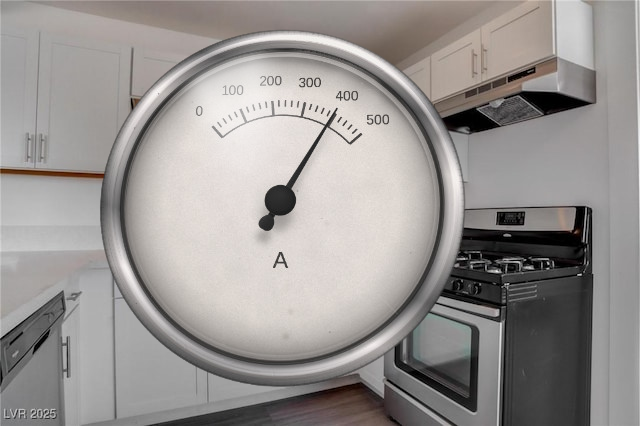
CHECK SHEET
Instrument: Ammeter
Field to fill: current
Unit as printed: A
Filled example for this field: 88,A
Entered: 400,A
